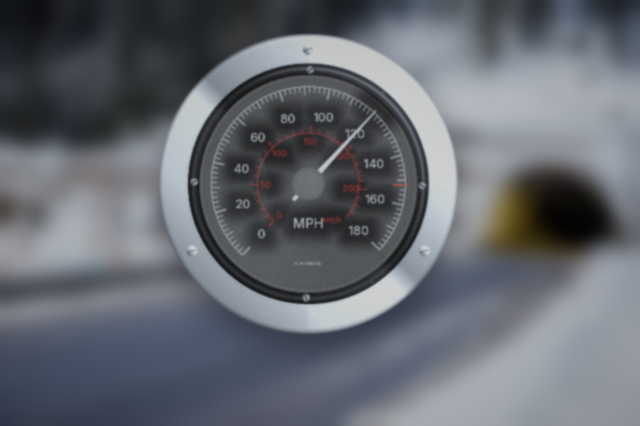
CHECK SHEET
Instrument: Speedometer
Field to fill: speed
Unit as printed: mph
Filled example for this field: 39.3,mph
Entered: 120,mph
